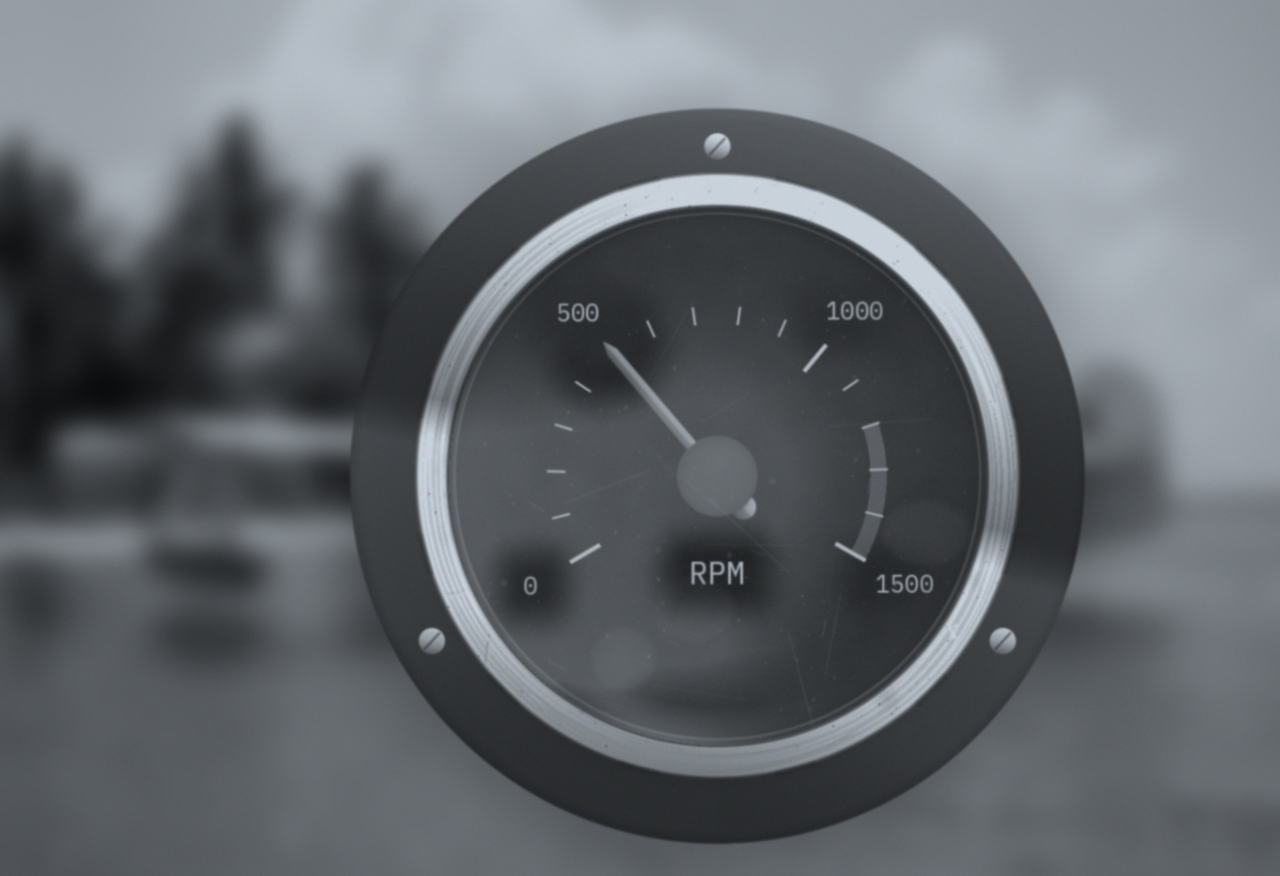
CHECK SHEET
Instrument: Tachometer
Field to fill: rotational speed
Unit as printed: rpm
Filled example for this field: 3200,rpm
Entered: 500,rpm
